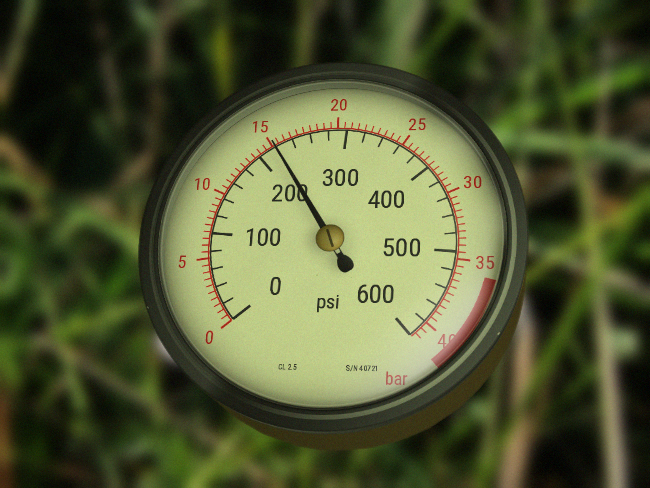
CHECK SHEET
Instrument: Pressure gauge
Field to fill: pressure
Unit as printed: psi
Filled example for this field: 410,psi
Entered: 220,psi
